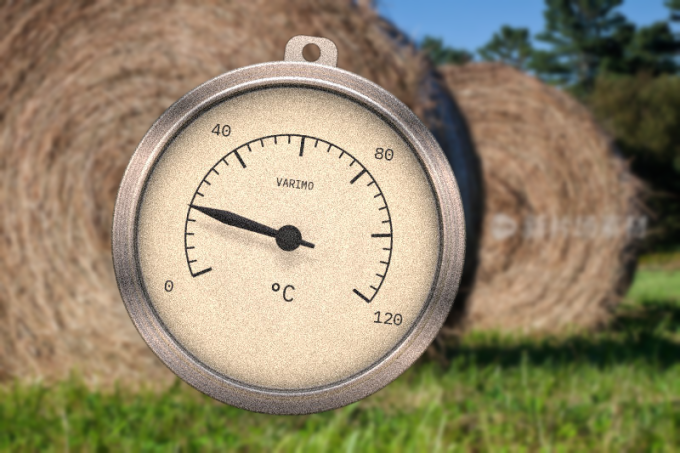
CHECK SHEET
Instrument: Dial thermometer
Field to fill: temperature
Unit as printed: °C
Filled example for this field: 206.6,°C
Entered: 20,°C
